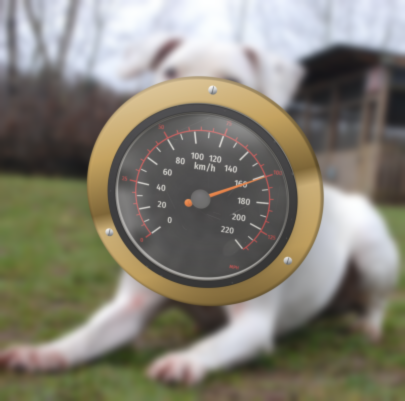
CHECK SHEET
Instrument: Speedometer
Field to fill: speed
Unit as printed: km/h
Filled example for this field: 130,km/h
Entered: 160,km/h
